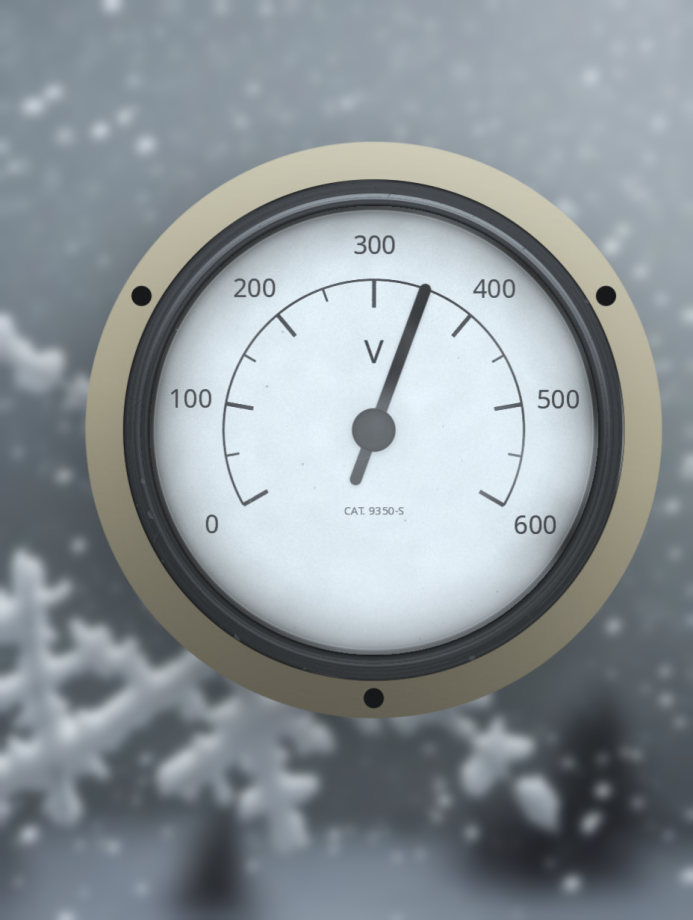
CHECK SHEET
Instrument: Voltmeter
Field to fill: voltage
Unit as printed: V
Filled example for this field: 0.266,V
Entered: 350,V
